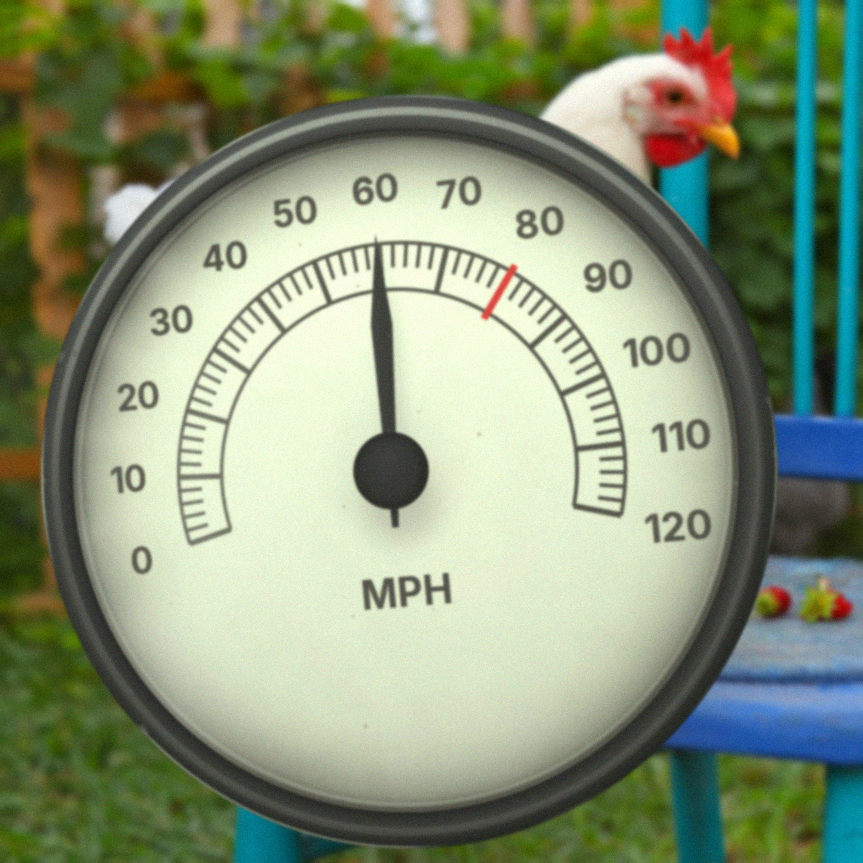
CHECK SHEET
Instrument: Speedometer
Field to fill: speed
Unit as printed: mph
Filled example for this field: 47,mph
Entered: 60,mph
